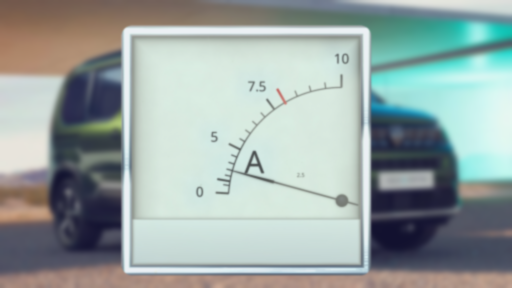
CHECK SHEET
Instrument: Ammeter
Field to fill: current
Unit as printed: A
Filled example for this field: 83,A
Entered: 3.5,A
